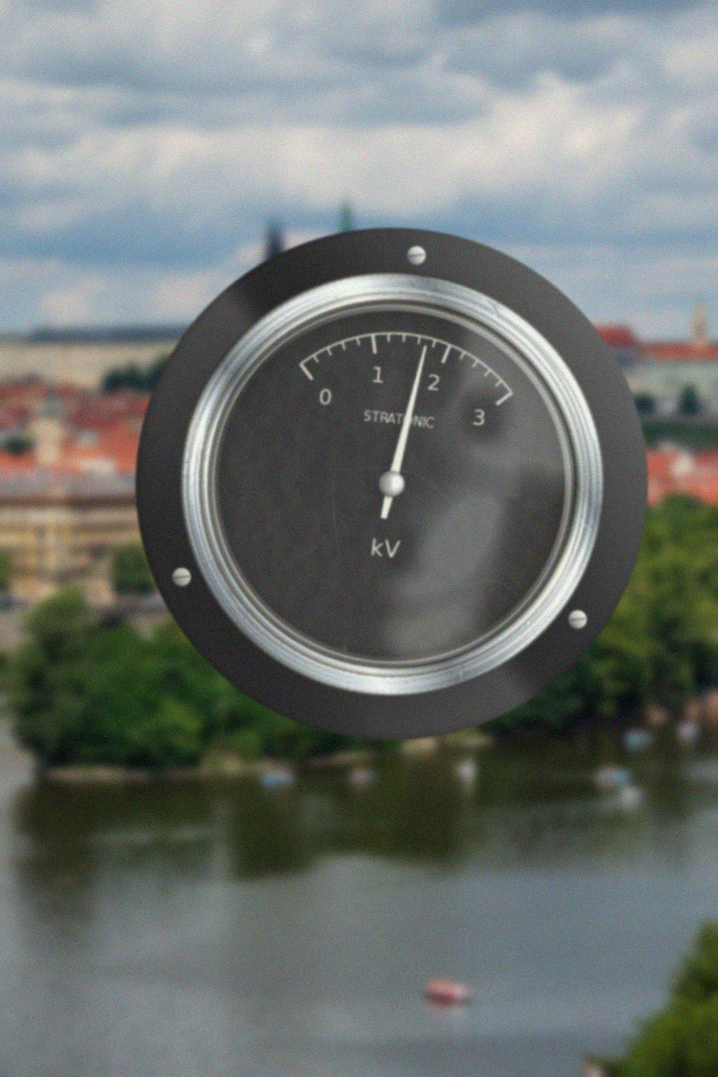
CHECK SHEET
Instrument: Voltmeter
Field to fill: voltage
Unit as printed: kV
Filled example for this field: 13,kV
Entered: 1.7,kV
